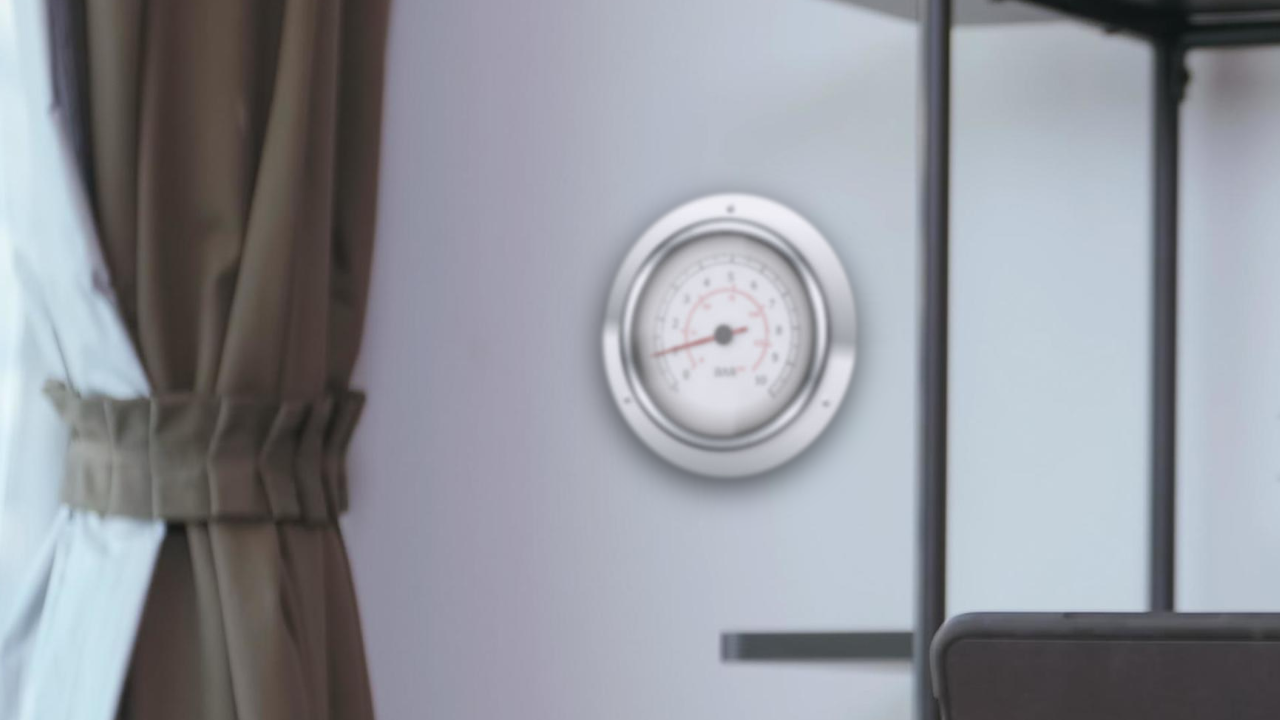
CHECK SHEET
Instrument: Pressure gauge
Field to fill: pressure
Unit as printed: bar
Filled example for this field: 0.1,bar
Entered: 1,bar
